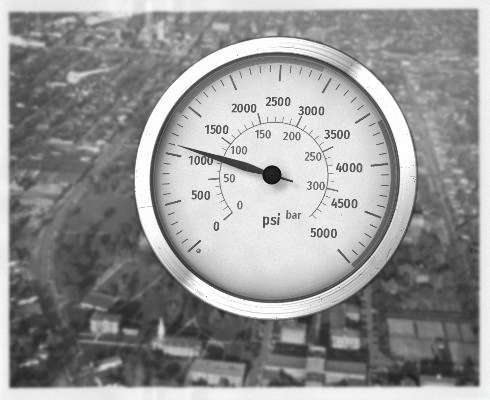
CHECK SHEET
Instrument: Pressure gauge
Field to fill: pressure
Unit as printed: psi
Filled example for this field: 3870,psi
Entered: 1100,psi
